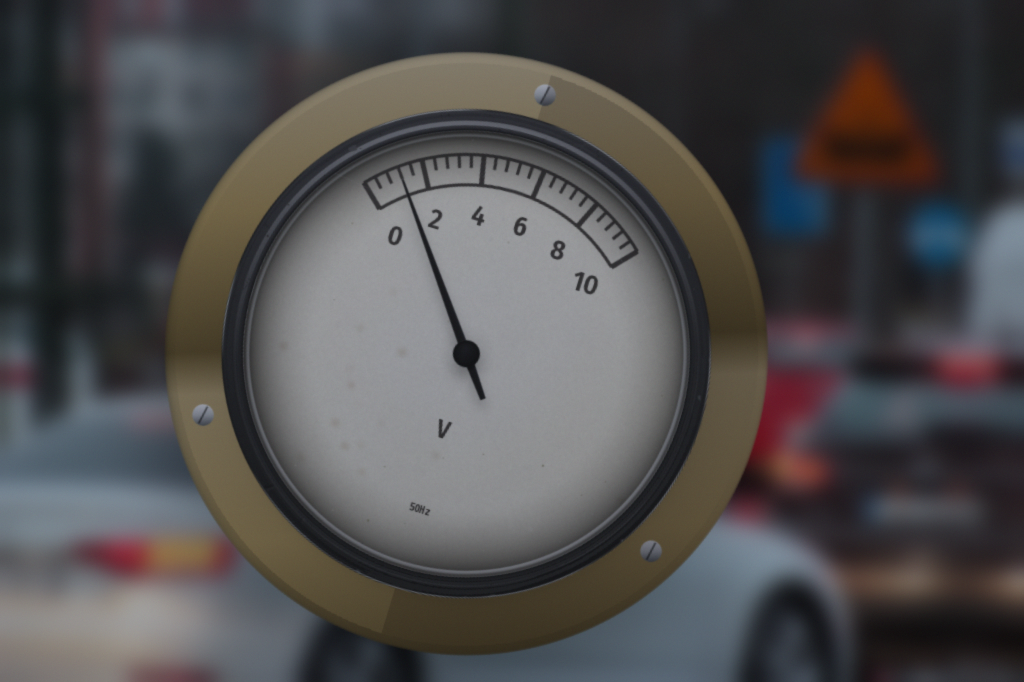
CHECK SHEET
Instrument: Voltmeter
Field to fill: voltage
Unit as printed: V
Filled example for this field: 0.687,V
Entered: 1.2,V
